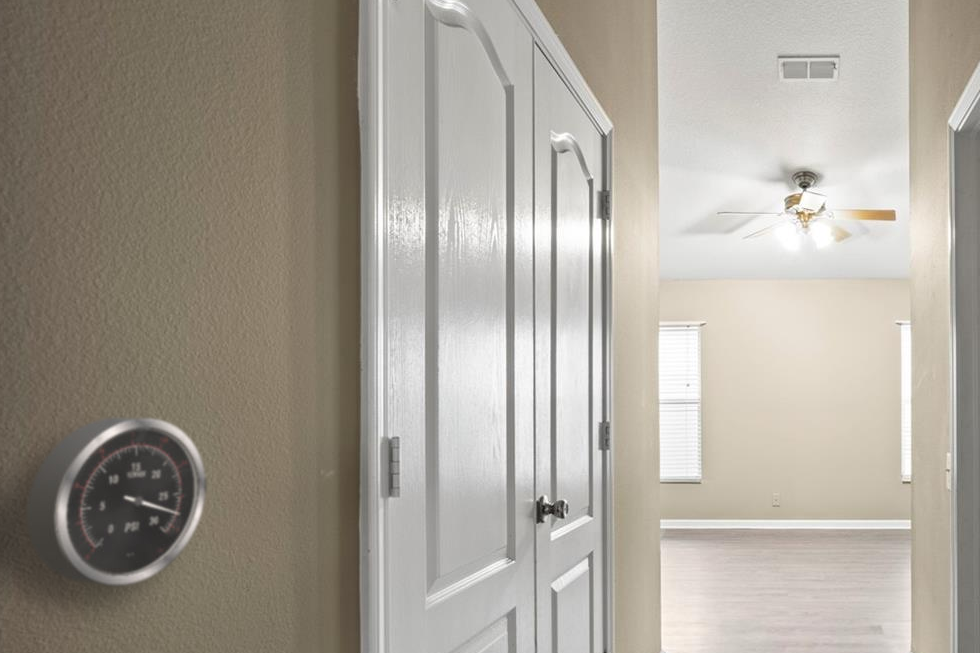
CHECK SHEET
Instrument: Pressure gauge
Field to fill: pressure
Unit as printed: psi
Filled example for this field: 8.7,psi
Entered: 27.5,psi
